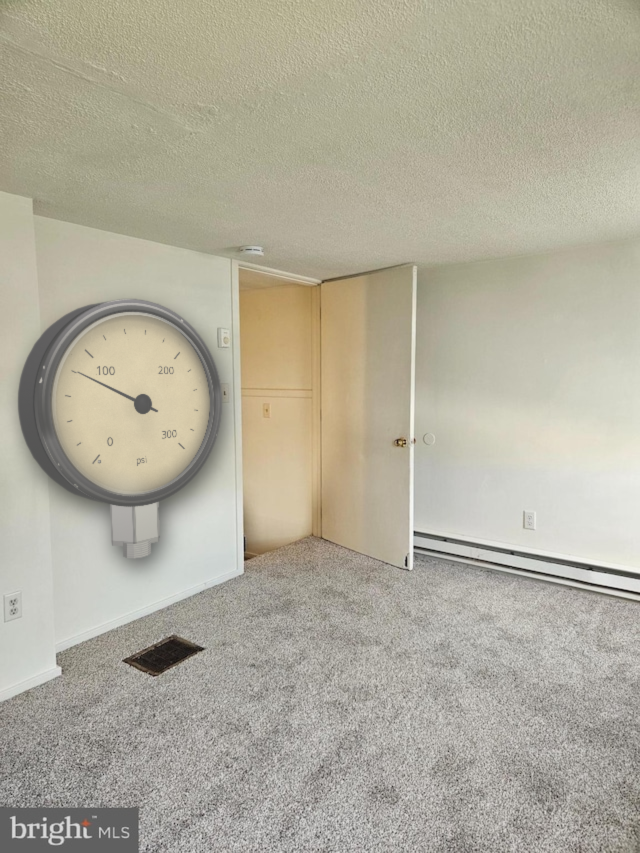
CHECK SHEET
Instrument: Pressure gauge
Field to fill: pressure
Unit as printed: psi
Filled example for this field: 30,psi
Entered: 80,psi
